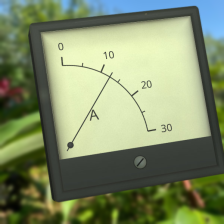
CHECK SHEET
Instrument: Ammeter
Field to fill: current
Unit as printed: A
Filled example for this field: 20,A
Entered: 12.5,A
